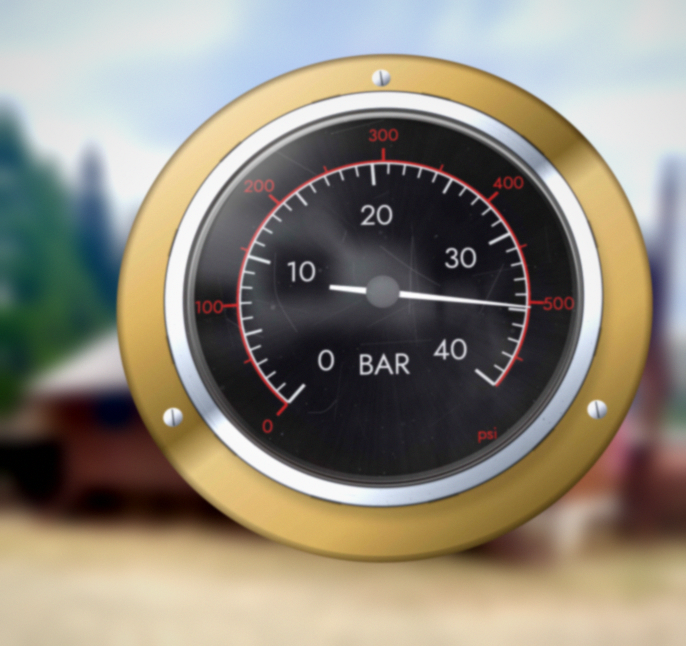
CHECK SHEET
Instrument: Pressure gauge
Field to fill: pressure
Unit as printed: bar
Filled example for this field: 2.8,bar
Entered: 35,bar
